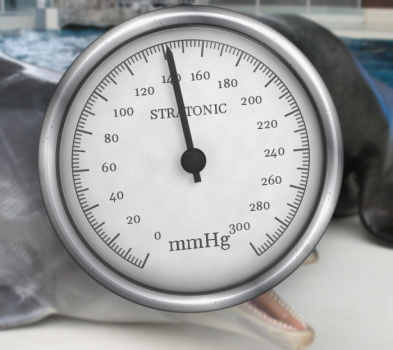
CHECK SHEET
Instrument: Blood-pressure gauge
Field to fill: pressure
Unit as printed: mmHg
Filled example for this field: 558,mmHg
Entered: 142,mmHg
